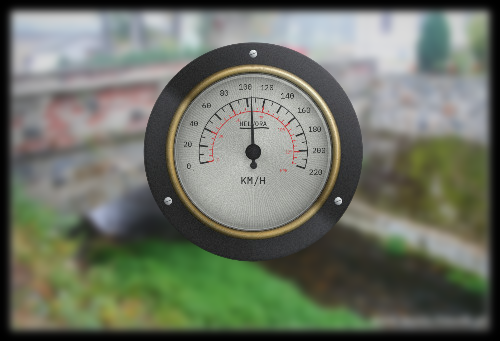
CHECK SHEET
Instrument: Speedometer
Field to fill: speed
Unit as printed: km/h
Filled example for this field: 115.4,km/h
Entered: 105,km/h
